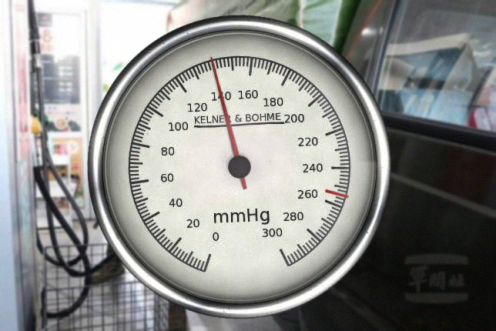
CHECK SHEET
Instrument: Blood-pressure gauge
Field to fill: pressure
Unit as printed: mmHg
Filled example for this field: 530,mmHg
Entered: 140,mmHg
